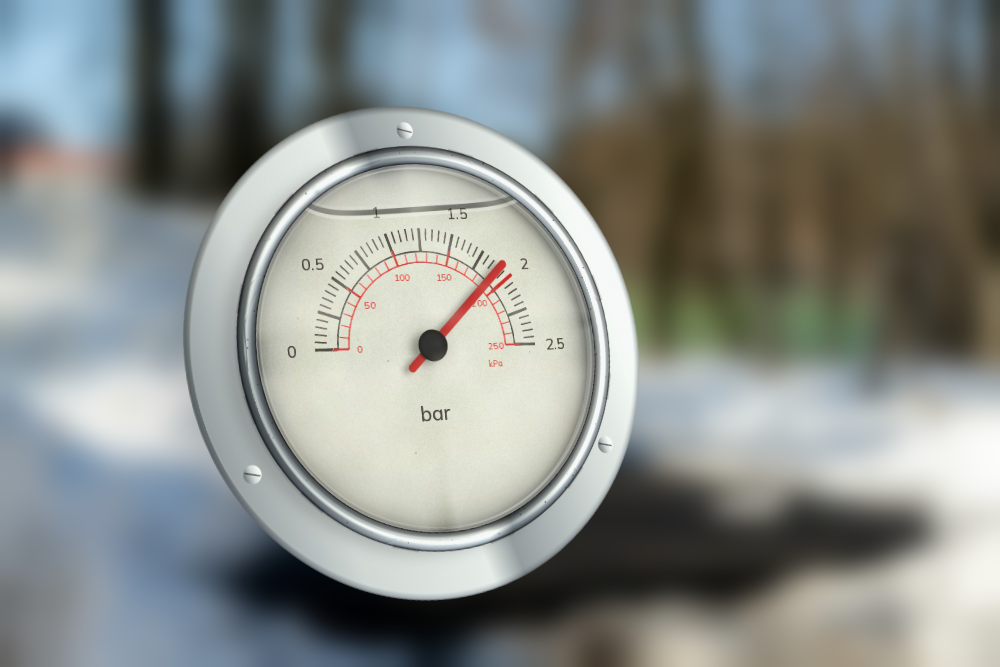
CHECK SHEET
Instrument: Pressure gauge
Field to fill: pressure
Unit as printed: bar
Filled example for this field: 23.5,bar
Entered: 1.9,bar
